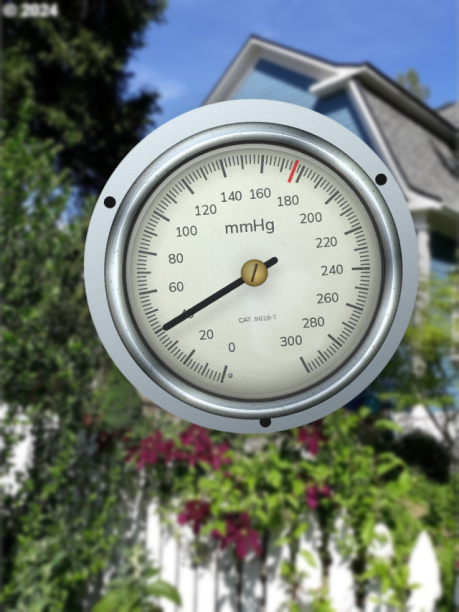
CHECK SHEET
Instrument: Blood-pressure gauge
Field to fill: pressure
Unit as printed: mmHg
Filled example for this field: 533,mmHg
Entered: 40,mmHg
